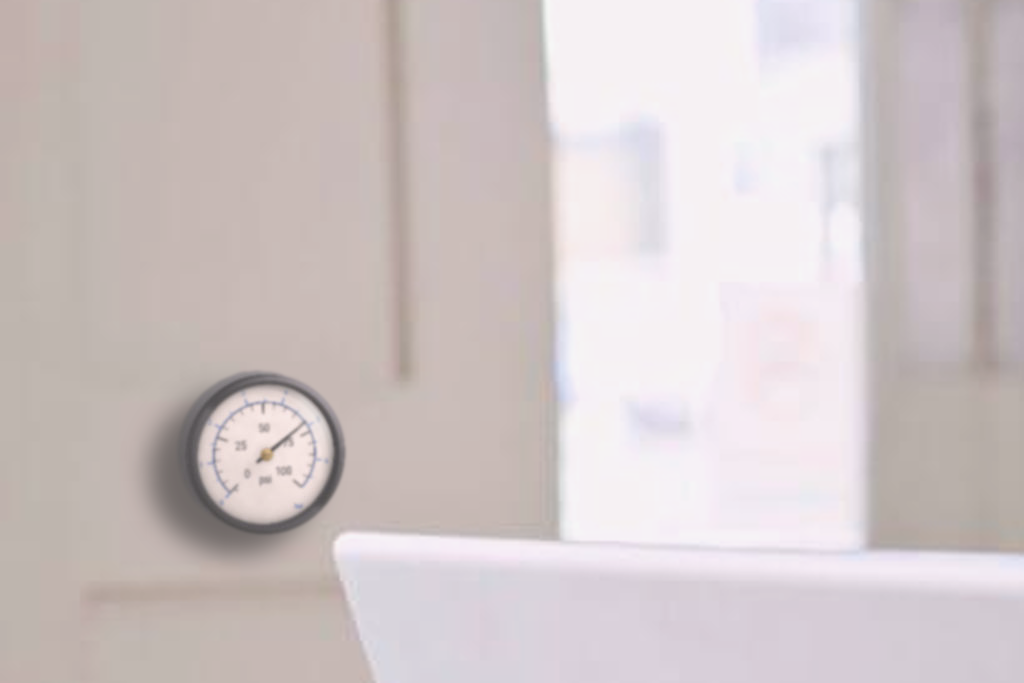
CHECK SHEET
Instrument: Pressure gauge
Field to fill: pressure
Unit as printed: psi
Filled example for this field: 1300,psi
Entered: 70,psi
